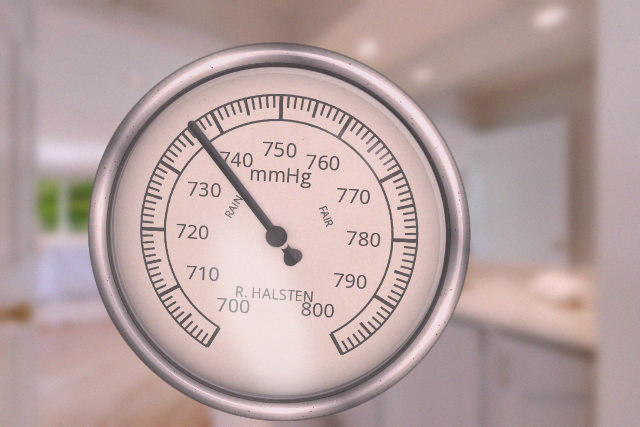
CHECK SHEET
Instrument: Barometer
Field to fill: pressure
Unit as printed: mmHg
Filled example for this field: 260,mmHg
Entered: 737,mmHg
